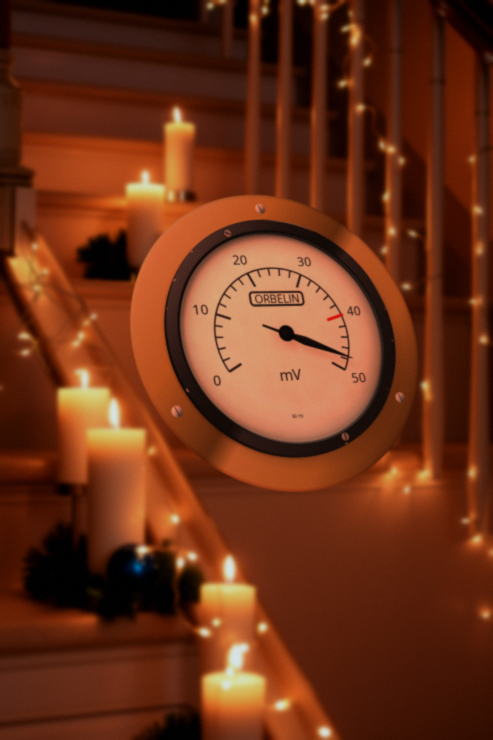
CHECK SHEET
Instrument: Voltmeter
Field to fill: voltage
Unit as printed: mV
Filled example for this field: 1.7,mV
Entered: 48,mV
